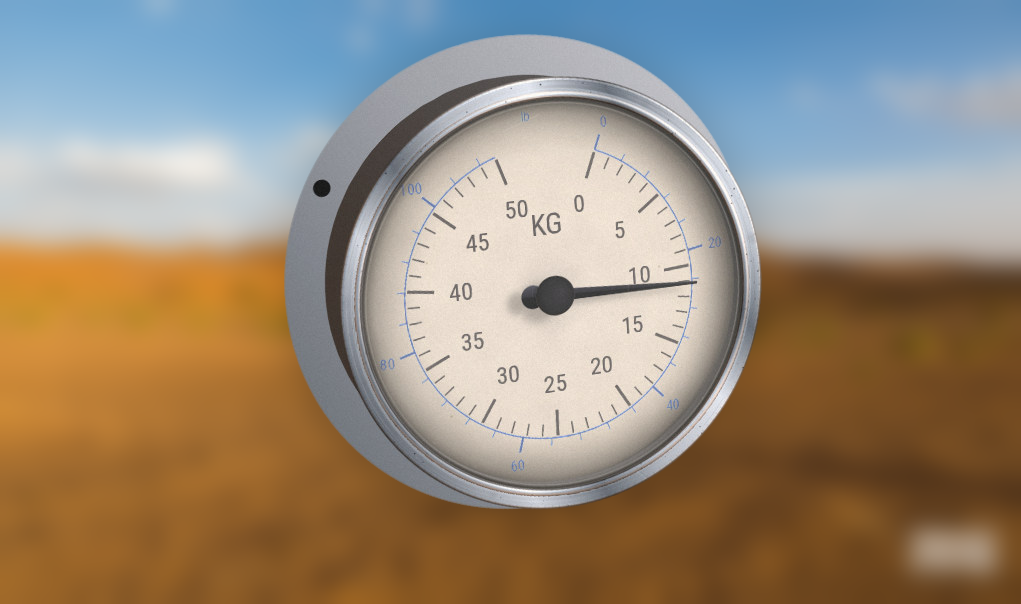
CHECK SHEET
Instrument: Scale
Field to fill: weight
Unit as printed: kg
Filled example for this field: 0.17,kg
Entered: 11,kg
